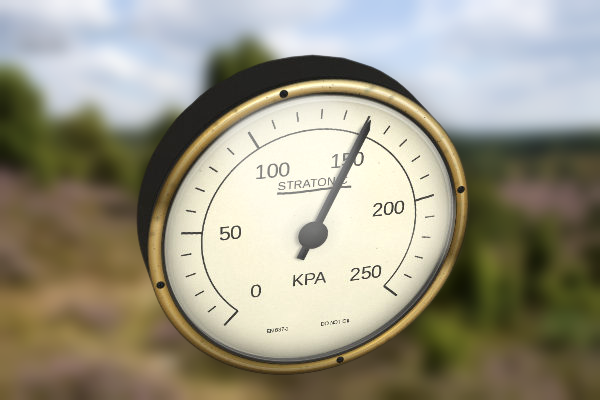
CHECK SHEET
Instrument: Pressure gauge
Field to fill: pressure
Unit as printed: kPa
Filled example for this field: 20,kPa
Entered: 150,kPa
